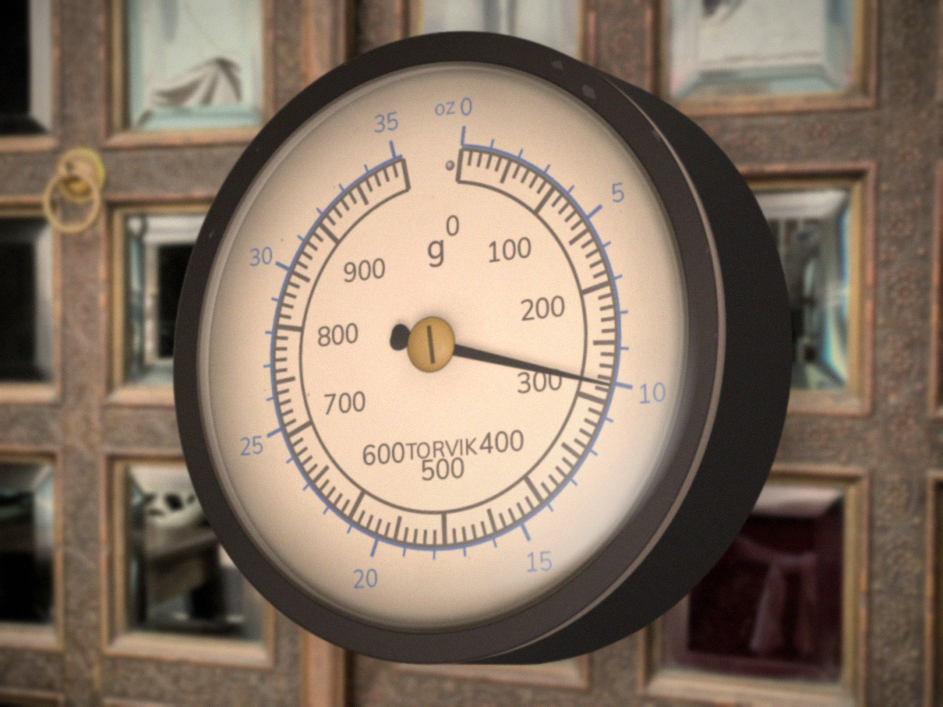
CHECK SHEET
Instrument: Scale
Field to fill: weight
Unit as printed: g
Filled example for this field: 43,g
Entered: 285,g
